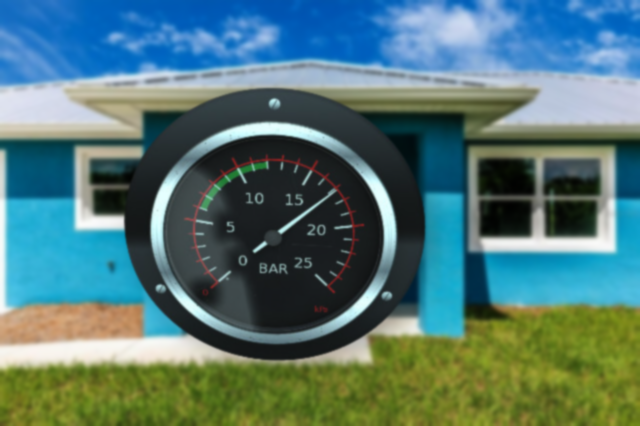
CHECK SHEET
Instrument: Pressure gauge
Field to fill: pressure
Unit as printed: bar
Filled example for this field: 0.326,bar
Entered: 17,bar
